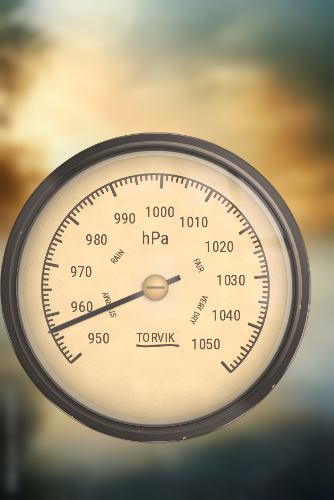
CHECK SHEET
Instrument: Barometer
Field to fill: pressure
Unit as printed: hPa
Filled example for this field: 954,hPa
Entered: 957,hPa
